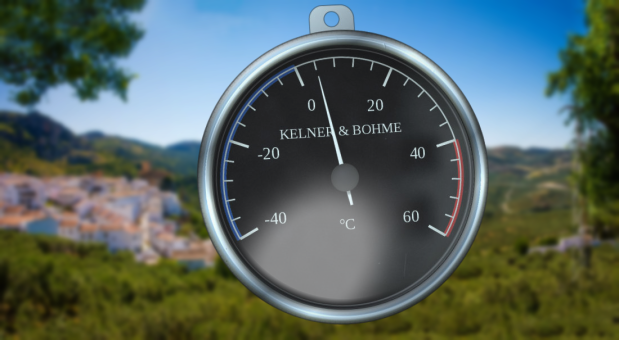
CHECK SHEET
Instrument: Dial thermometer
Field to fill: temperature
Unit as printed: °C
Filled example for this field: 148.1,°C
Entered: 4,°C
